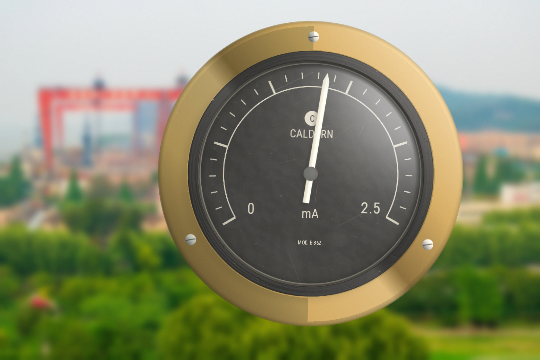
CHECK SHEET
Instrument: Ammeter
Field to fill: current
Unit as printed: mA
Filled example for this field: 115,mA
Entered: 1.35,mA
